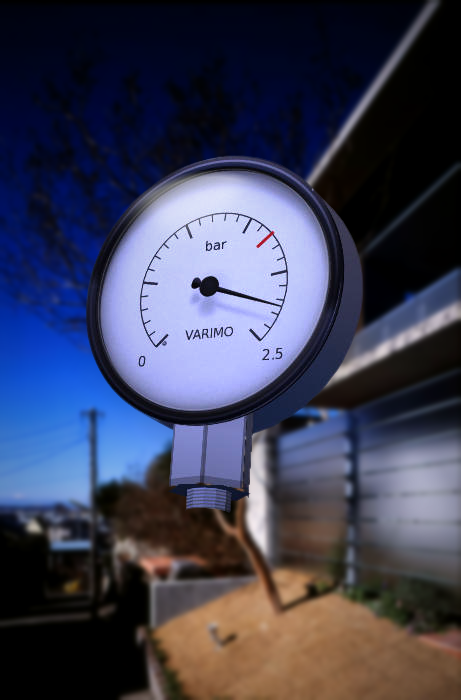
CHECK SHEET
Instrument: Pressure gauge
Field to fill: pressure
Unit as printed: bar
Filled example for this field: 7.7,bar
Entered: 2.25,bar
